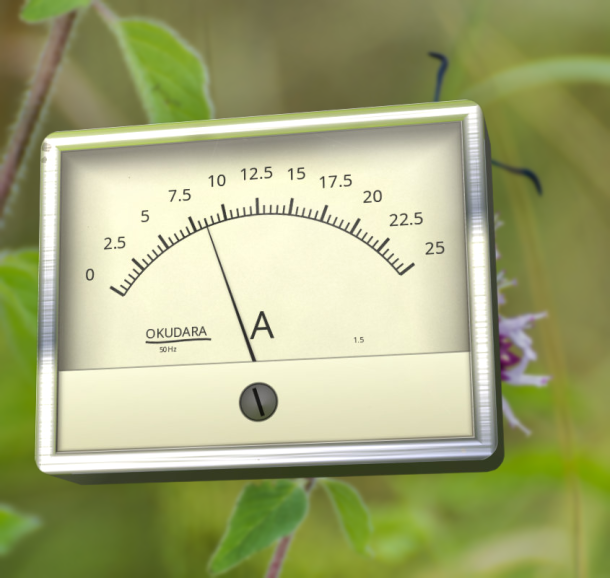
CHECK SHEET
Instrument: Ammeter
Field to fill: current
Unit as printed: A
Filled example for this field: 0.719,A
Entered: 8.5,A
